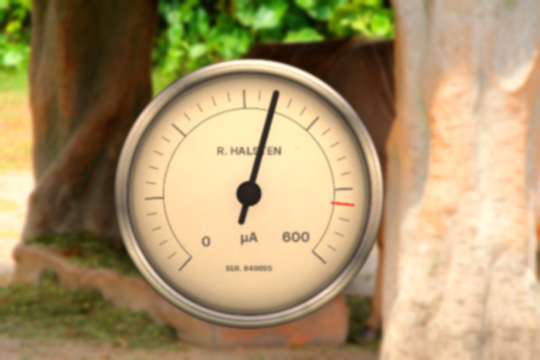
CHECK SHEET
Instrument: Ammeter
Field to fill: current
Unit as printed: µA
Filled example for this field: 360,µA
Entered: 340,µA
